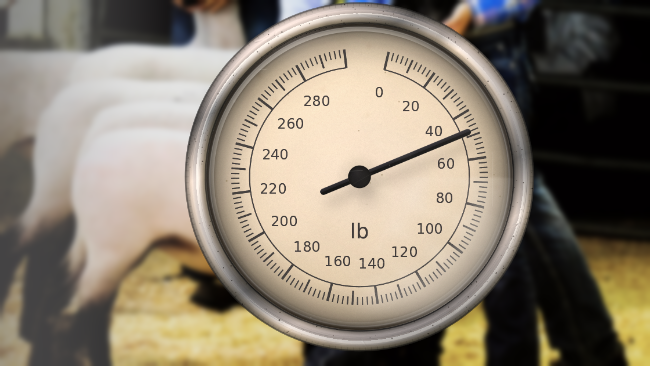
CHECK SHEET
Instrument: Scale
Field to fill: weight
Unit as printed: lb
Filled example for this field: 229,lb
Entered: 48,lb
